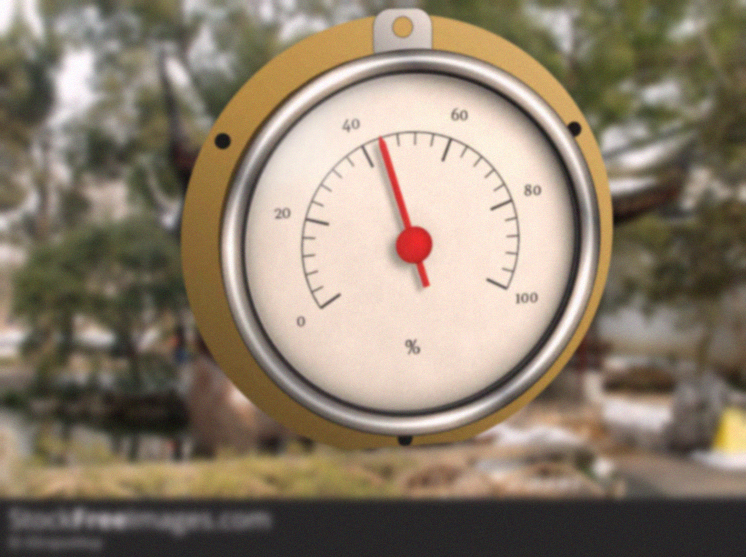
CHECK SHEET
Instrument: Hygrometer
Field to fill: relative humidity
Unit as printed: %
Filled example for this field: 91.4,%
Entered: 44,%
